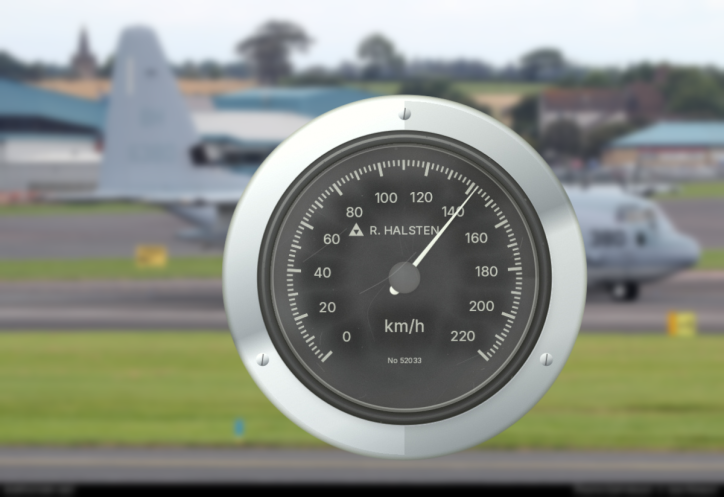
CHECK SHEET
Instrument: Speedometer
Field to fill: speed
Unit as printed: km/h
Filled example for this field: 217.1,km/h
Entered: 142,km/h
